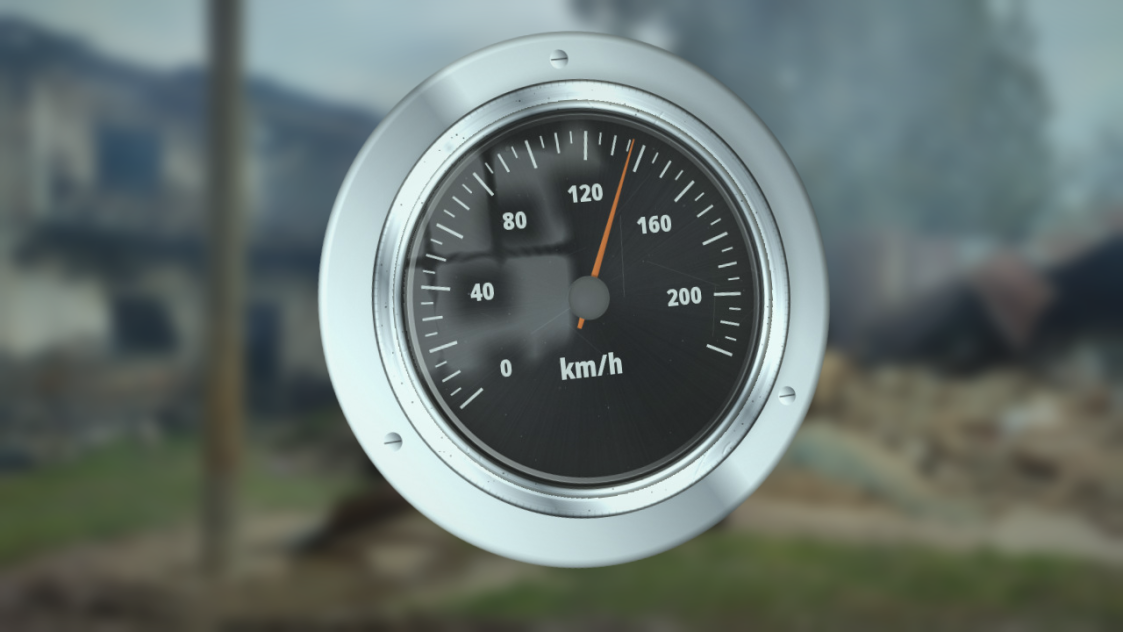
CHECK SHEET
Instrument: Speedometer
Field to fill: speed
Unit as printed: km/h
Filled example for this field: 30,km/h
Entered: 135,km/h
